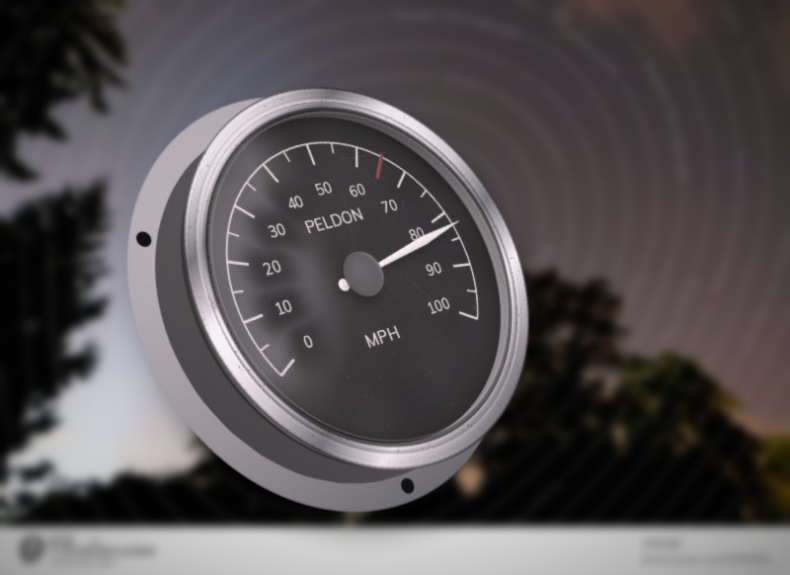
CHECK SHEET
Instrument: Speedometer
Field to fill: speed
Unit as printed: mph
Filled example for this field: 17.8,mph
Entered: 82.5,mph
